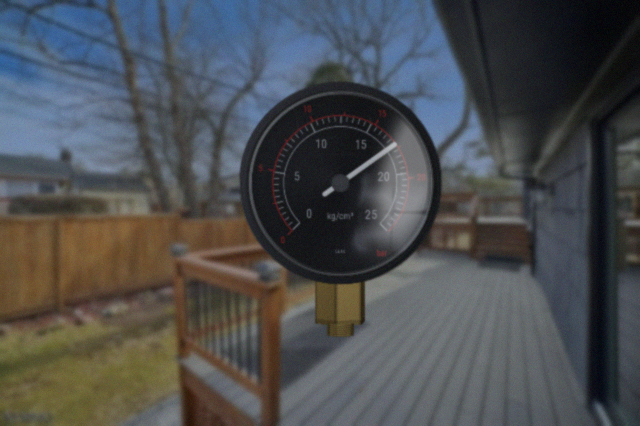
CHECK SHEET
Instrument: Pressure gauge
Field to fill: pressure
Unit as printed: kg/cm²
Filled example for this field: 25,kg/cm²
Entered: 17.5,kg/cm²
